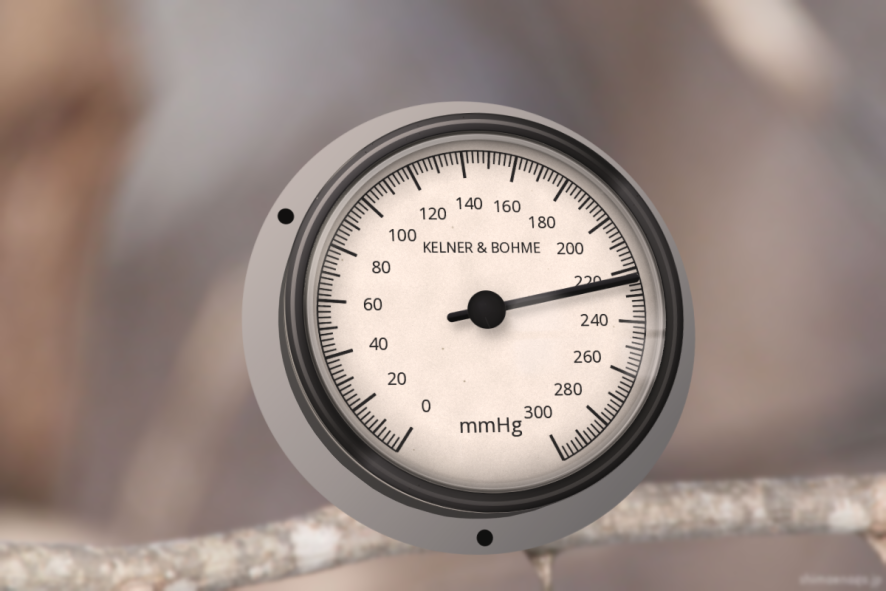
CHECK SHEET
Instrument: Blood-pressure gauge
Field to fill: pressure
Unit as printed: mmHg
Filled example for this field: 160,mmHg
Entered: 224,mmHg
